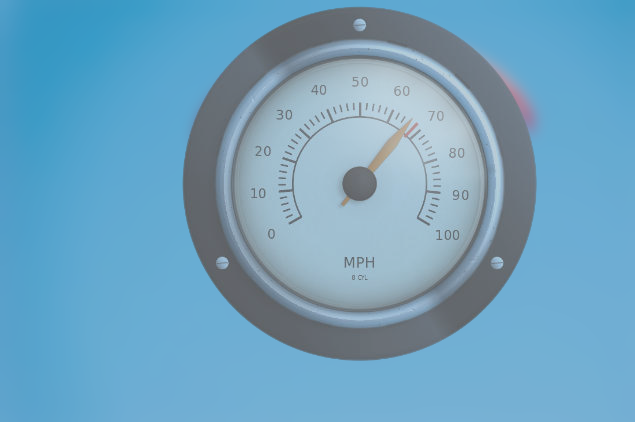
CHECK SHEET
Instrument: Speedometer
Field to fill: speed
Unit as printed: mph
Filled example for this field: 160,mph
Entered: 66,mph
